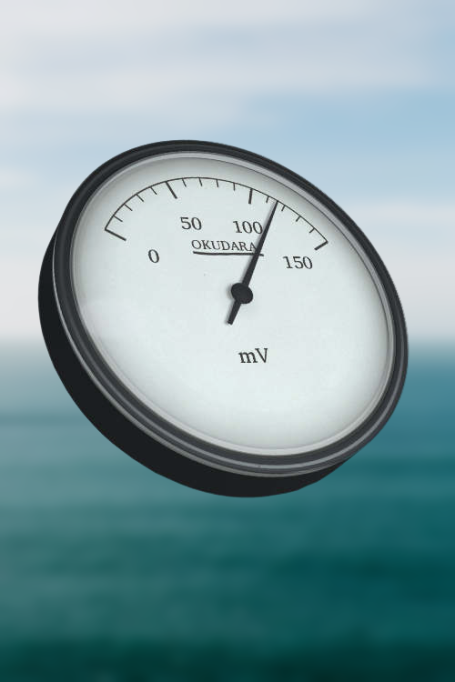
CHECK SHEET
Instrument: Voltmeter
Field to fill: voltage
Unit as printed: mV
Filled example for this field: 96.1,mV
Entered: 115,mV
